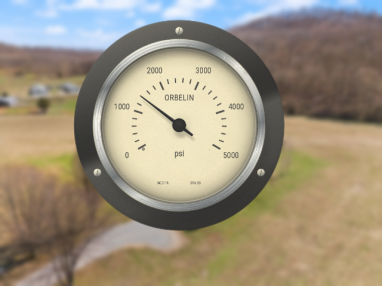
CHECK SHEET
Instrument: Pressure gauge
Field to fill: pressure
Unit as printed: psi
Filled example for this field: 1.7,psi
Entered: 1400,psi
